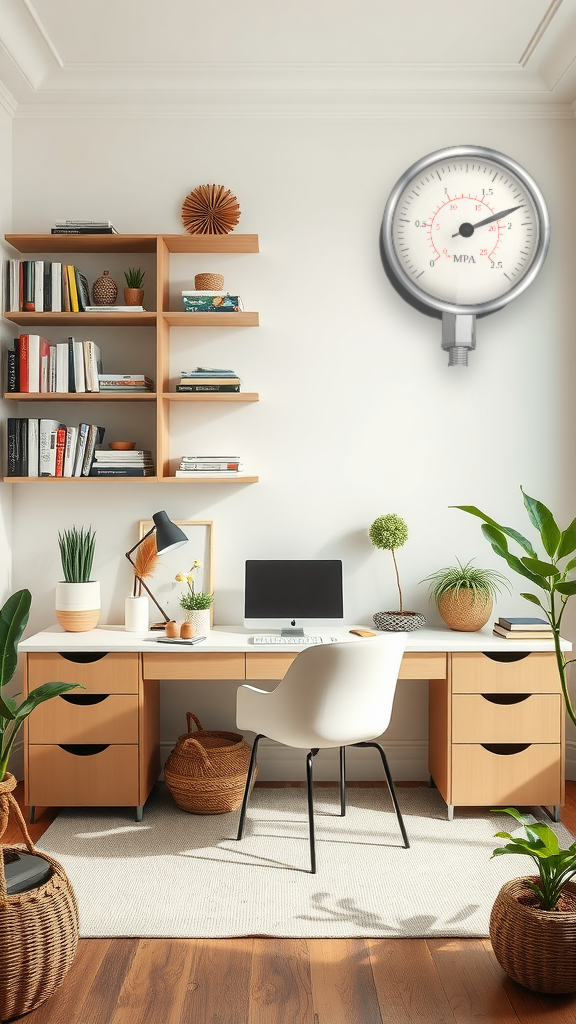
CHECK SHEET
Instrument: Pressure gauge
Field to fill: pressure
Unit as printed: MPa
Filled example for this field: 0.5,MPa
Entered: 1.85,MPa
